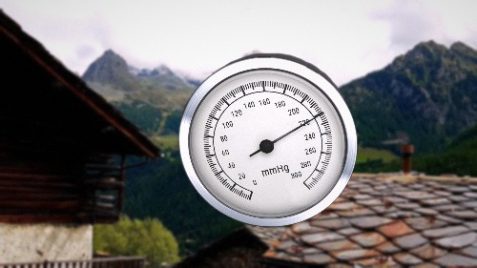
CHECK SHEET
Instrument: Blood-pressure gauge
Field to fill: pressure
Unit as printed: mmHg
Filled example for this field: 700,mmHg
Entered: 220,mmHg
